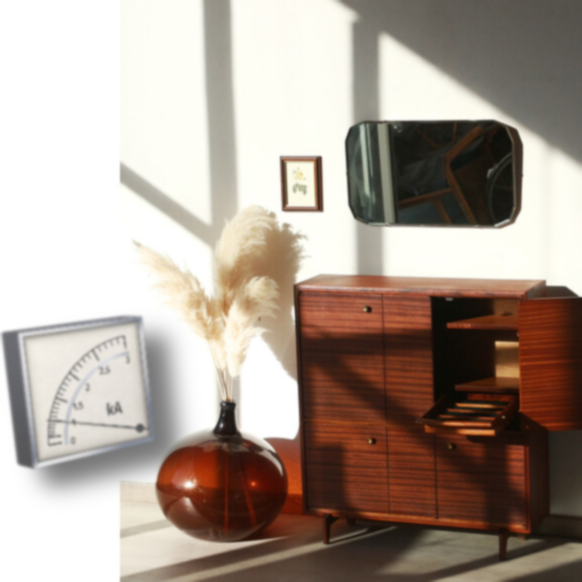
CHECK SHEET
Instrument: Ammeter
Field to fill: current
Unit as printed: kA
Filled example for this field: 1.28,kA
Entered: 1,kA
